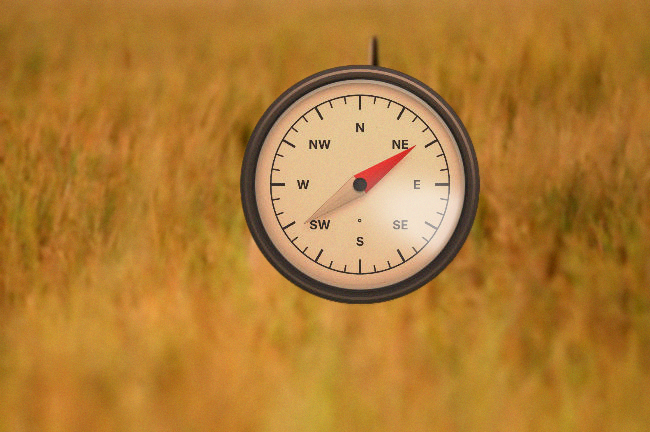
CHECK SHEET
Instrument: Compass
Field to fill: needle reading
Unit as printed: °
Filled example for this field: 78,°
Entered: 55,°
